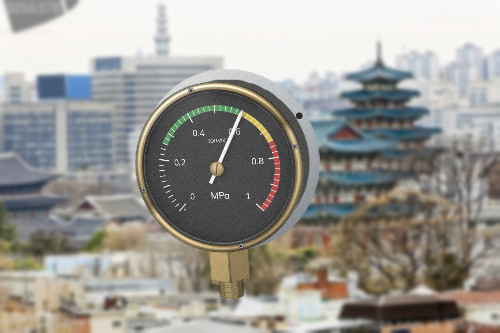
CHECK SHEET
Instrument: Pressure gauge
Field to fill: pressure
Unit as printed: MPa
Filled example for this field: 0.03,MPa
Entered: 0.6,MPa
